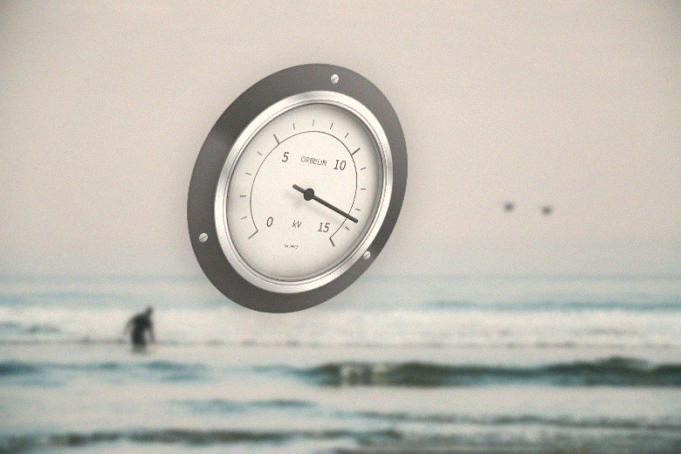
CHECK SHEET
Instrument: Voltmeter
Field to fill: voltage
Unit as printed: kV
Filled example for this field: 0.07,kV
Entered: 13.5,kV
